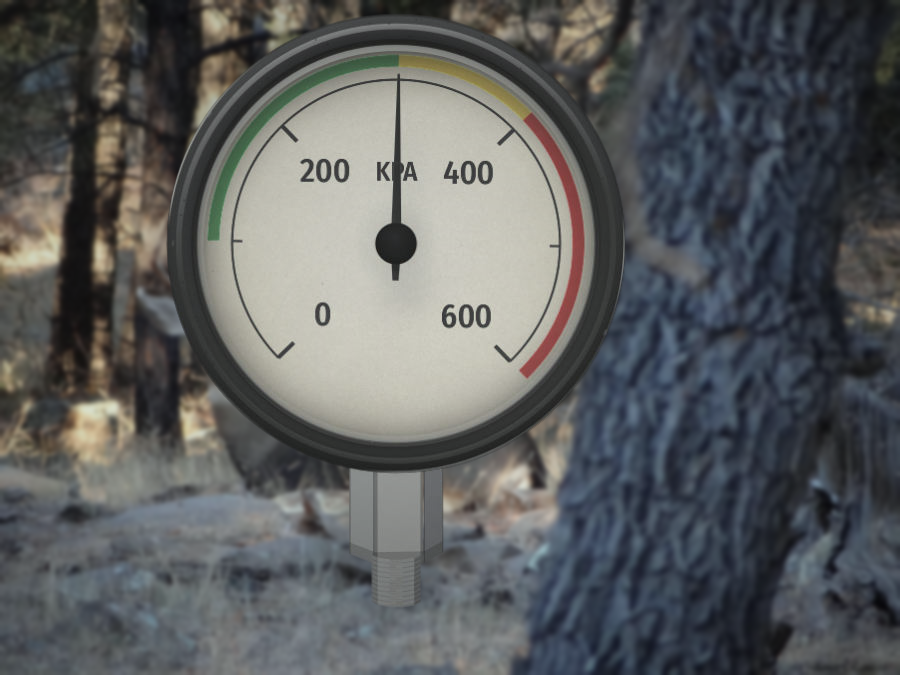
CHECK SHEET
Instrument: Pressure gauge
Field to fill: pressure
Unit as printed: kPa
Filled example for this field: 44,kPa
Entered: 300,kPa
